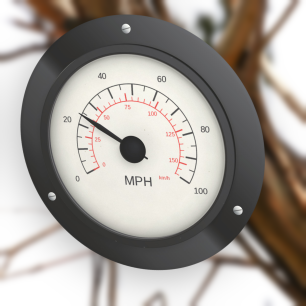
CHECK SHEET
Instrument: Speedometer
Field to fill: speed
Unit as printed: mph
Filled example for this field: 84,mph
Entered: 25,mph
